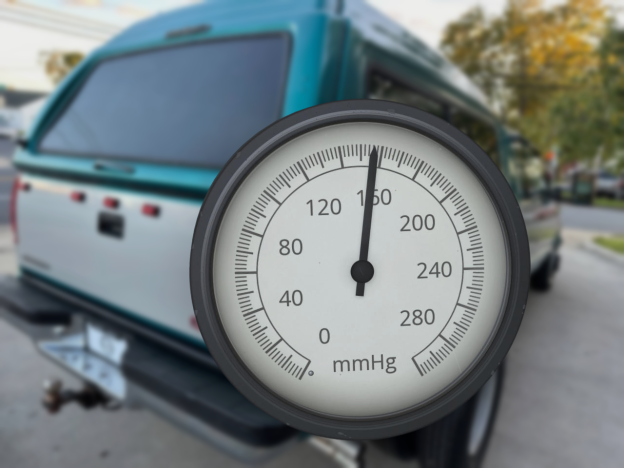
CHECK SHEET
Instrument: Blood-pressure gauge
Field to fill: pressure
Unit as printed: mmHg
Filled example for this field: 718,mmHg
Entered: 156,mmHg
